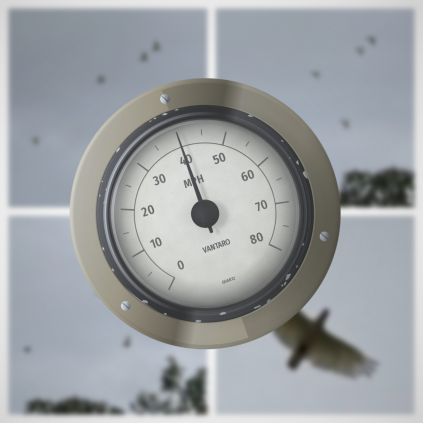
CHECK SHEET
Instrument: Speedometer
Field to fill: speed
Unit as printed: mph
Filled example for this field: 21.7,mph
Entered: 40,mph
